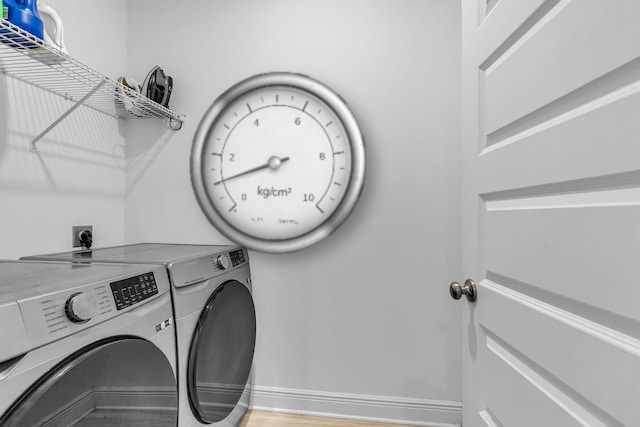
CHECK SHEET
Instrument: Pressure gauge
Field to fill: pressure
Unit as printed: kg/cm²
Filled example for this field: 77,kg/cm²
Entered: 1,kg/cm²
